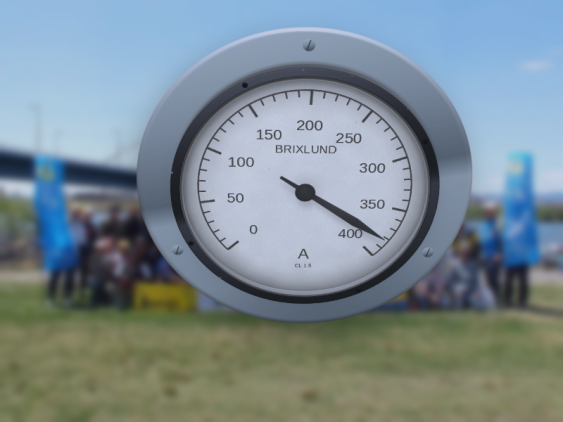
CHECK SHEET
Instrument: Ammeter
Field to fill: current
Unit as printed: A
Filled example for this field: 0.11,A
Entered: 380,A
